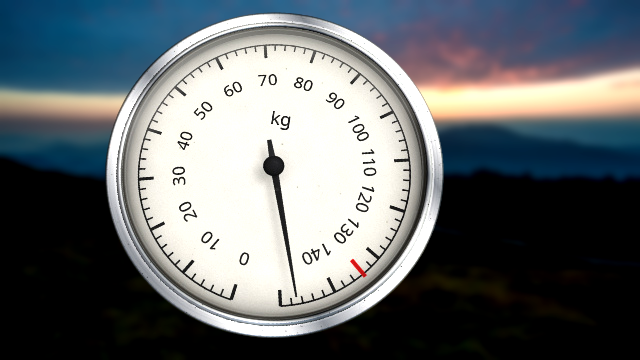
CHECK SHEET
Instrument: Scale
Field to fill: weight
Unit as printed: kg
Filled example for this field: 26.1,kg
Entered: 147,kg
